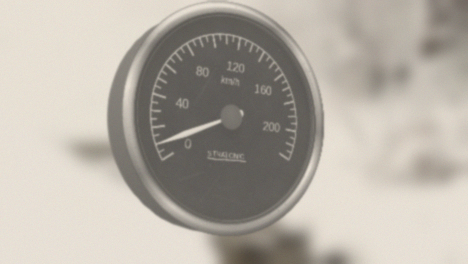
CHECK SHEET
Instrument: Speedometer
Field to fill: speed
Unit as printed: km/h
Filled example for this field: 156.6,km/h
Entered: 10,km/h
